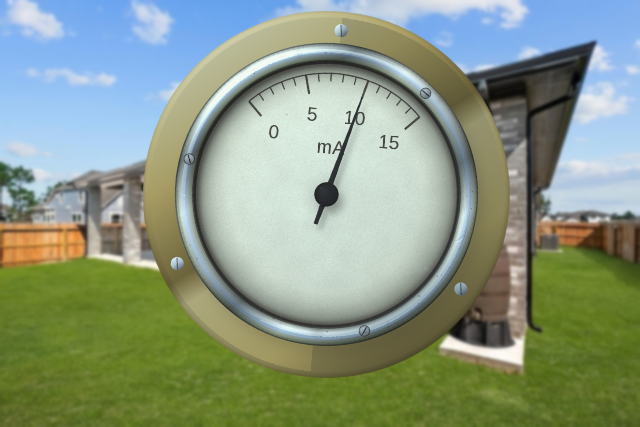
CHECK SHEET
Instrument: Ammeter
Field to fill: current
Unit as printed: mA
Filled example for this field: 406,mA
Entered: 10,mA
